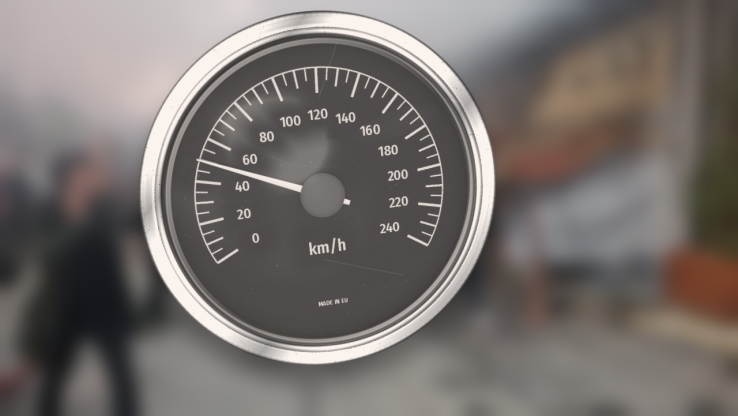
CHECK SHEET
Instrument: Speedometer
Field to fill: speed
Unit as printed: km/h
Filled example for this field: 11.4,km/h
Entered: 50,km/h
